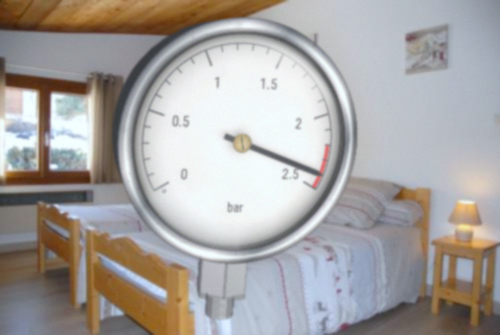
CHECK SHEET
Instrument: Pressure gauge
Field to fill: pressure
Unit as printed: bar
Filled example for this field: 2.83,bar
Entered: 2.4,bar
